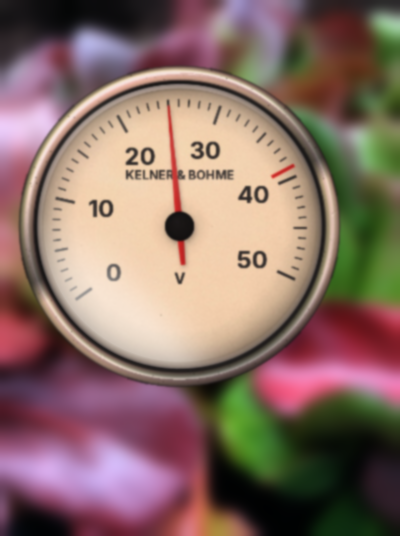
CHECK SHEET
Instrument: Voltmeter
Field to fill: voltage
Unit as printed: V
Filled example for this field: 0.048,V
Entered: 25,V
